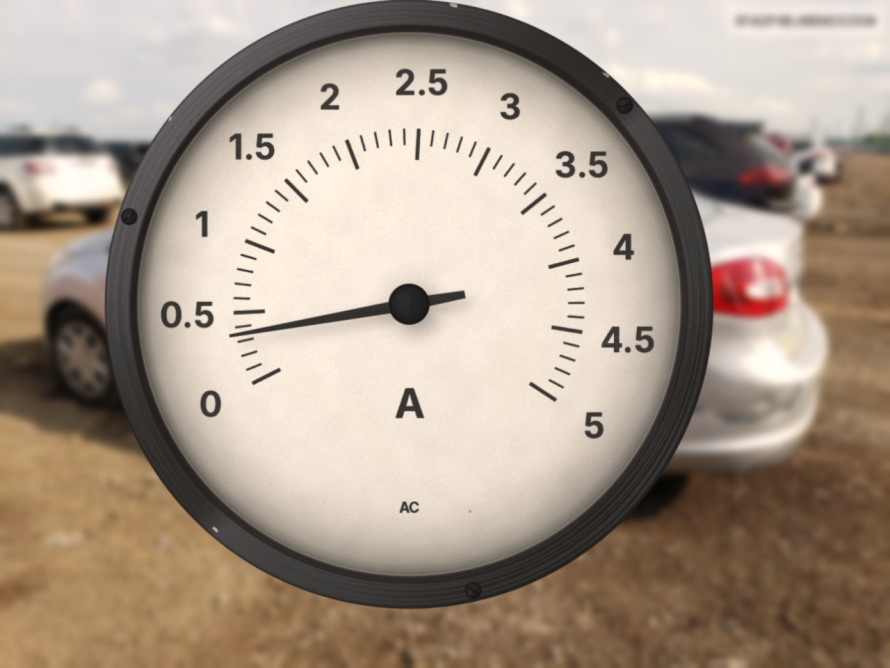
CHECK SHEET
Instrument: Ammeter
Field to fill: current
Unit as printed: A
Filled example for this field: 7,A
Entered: 0.35,A
